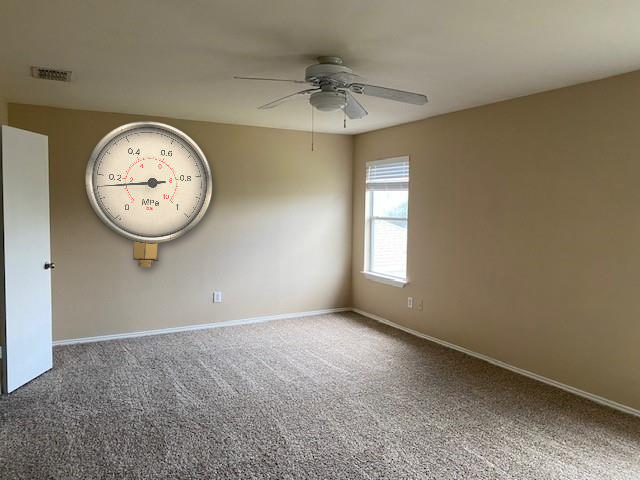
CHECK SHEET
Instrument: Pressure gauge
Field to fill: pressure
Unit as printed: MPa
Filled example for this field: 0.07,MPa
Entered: 0.15,MPa
